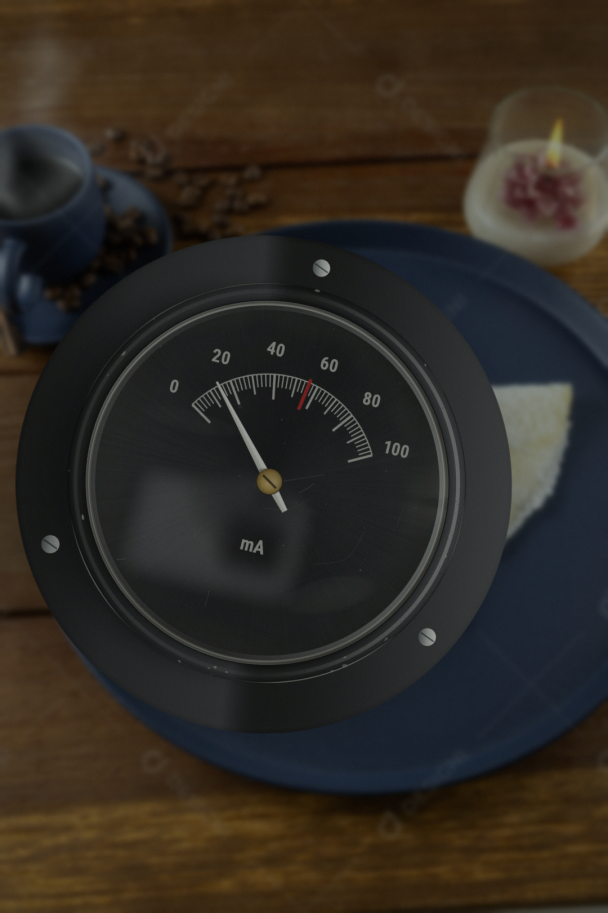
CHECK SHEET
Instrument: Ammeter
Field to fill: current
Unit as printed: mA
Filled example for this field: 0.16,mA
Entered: 14,mA
